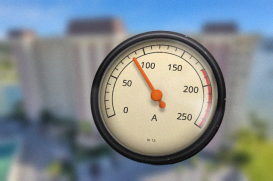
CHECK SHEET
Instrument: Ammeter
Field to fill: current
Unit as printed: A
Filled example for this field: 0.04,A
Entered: 85,A
